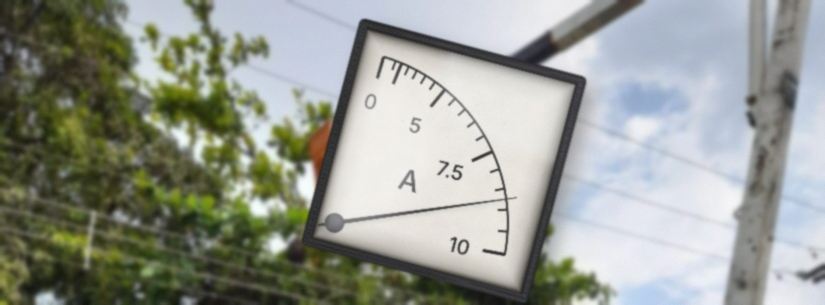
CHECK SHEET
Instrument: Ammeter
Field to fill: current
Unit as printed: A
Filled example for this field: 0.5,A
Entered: 8.75,A
